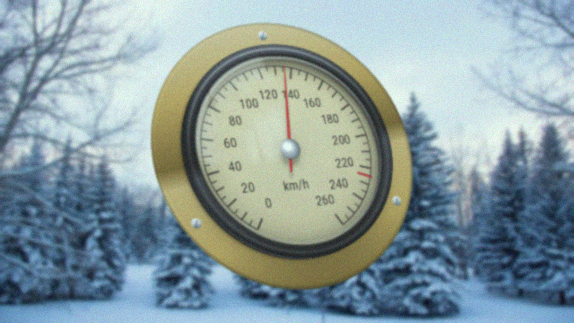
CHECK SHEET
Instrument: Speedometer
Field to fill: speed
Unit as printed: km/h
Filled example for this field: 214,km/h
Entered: 135,km/h
